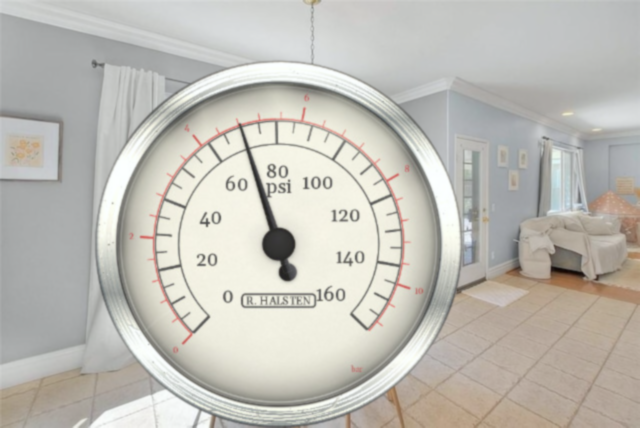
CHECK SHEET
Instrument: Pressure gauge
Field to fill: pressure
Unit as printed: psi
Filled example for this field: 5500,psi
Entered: 70,psi
